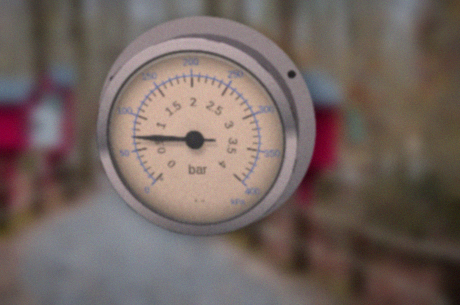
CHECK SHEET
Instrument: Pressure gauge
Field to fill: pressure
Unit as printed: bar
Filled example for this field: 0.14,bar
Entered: 0.7,bar
